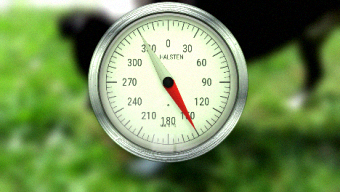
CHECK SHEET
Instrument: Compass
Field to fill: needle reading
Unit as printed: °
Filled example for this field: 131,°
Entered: 150,°
